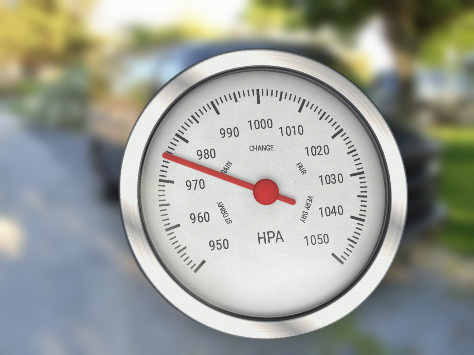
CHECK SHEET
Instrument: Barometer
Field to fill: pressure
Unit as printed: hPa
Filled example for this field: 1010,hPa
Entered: 975,hPa
